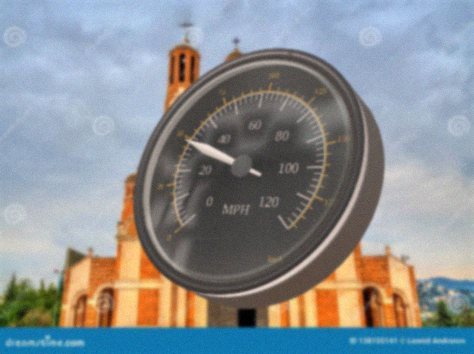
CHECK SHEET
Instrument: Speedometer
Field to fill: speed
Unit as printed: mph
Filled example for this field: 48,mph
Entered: 30,mph
